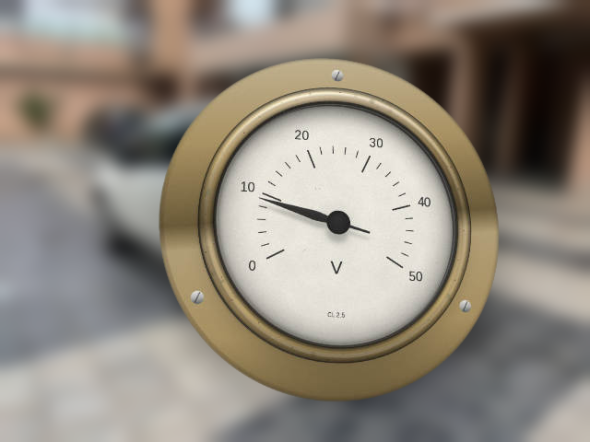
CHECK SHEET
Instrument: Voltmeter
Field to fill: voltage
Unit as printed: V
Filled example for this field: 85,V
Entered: 9,V
